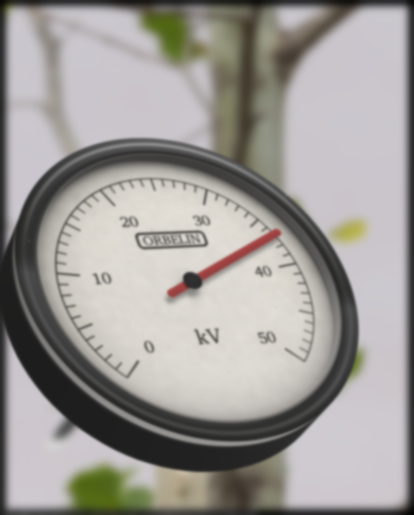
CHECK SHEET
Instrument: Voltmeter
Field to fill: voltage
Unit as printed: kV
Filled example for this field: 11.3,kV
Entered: 37,kV
